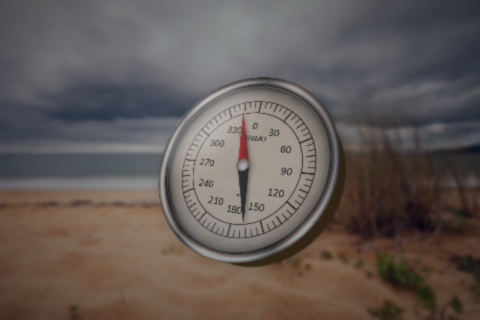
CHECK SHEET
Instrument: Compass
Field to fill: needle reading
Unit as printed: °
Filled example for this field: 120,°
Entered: 345,°
